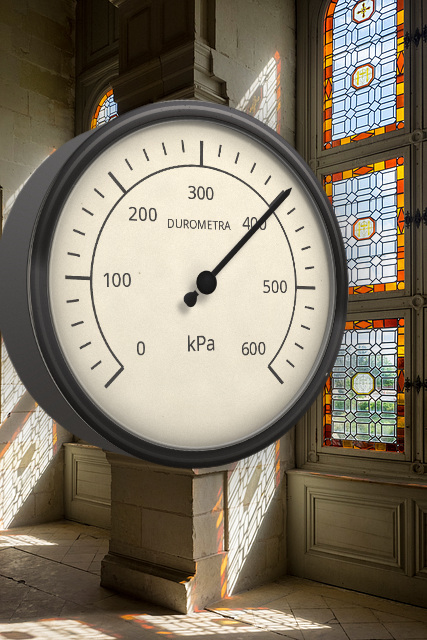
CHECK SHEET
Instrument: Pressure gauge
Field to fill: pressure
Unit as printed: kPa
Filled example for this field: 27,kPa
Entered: 400,kPa
